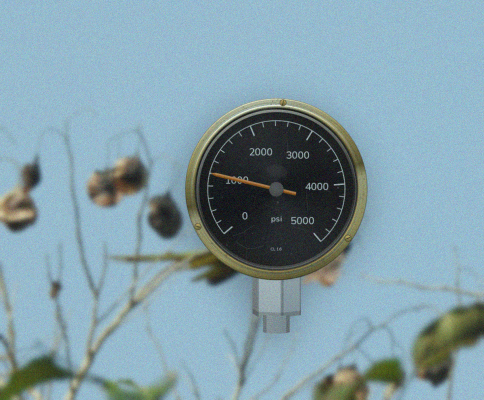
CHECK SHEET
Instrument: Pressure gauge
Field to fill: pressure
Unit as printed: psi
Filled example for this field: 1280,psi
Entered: 1000,psi
